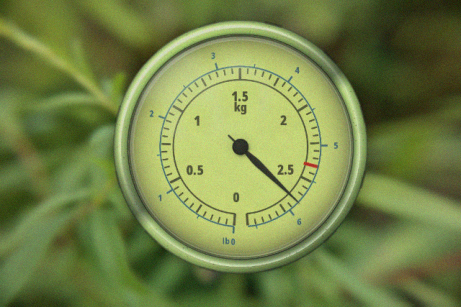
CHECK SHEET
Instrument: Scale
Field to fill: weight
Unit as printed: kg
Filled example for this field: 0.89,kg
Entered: 2.65,kg
